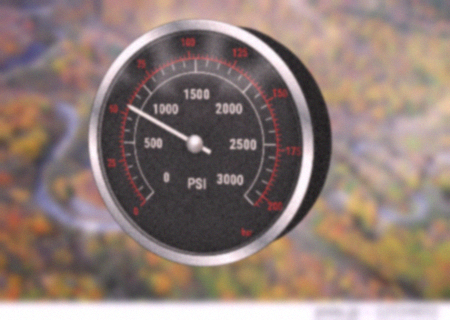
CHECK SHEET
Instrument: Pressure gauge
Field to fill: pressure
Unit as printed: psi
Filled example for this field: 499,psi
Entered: 800,psi
